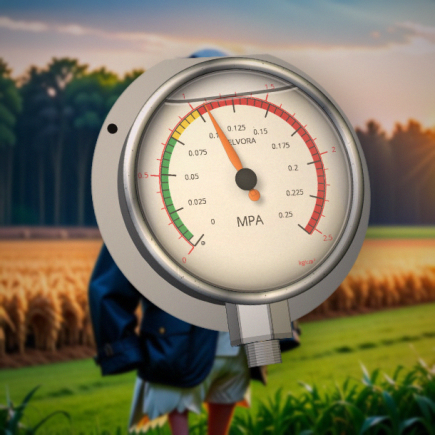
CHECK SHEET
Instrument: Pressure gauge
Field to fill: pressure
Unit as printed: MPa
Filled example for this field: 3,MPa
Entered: 0.105,MPa
